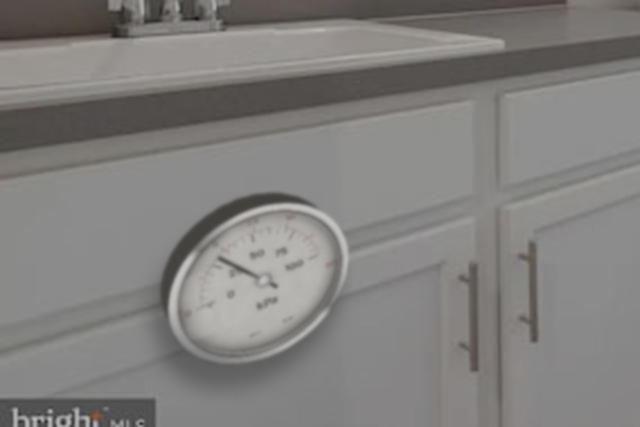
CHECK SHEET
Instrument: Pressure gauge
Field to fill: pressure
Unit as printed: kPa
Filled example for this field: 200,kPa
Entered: 30,kPa
